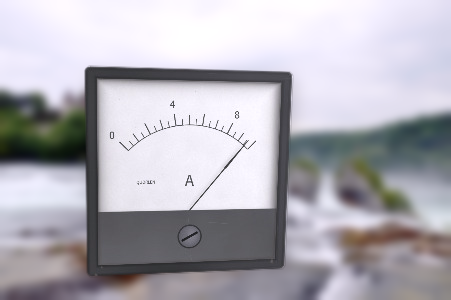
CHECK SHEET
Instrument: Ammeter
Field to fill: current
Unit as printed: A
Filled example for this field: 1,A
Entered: 9.5,A
